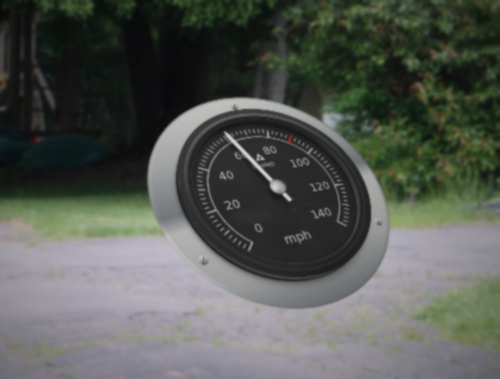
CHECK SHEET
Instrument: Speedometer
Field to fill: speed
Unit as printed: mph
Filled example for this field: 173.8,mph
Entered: 60,mph
